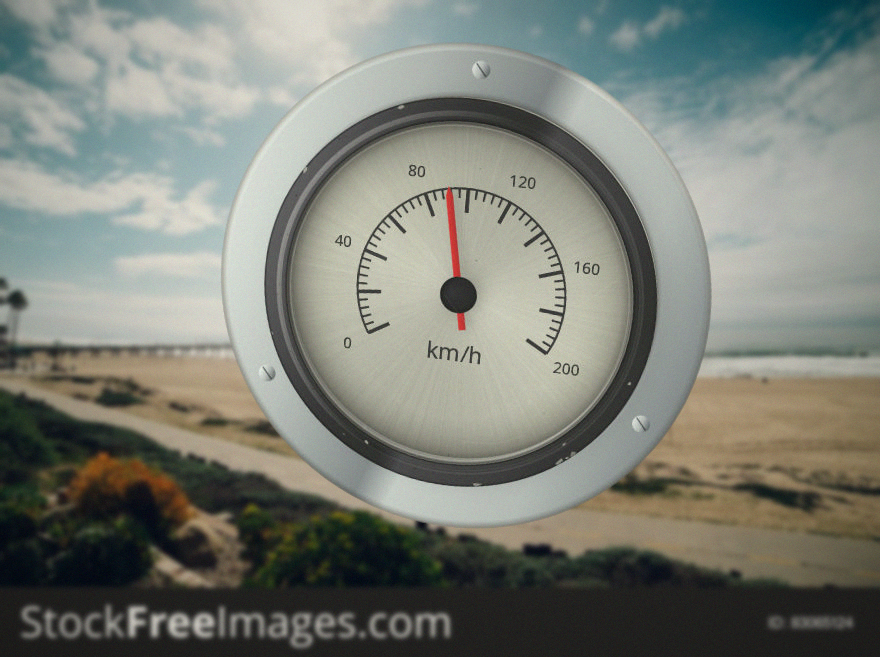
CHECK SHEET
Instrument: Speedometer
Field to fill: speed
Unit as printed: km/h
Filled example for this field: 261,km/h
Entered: 92,km/h
